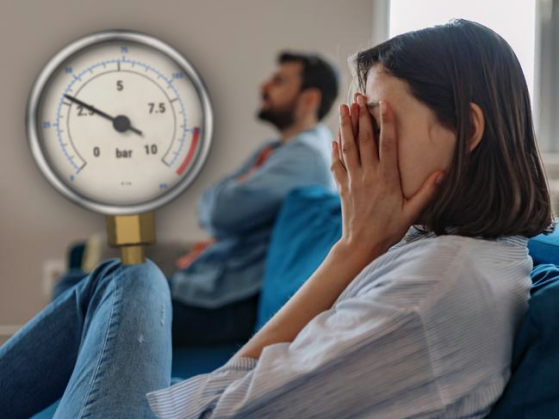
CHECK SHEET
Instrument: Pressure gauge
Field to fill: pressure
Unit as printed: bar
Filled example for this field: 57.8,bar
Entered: 2.75,bar
